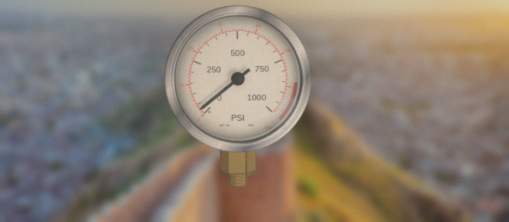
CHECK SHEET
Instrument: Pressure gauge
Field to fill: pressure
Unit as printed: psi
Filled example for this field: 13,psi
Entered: 25,psi
